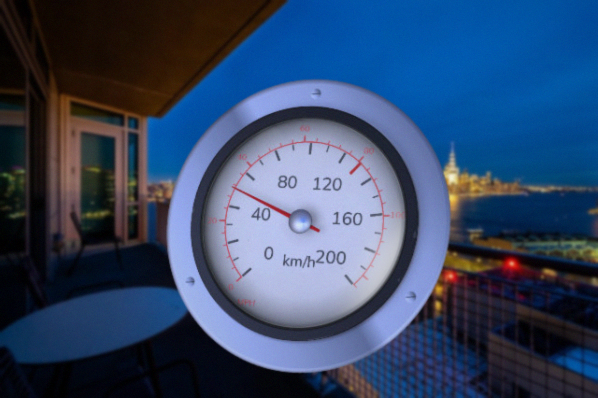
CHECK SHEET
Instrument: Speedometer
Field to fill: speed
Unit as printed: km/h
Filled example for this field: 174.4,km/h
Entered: 50,km/h
